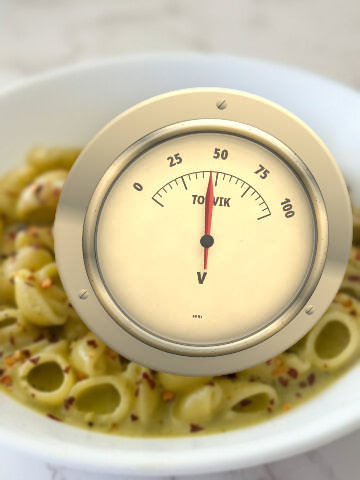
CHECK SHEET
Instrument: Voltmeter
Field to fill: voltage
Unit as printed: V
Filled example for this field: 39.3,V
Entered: 45,V
